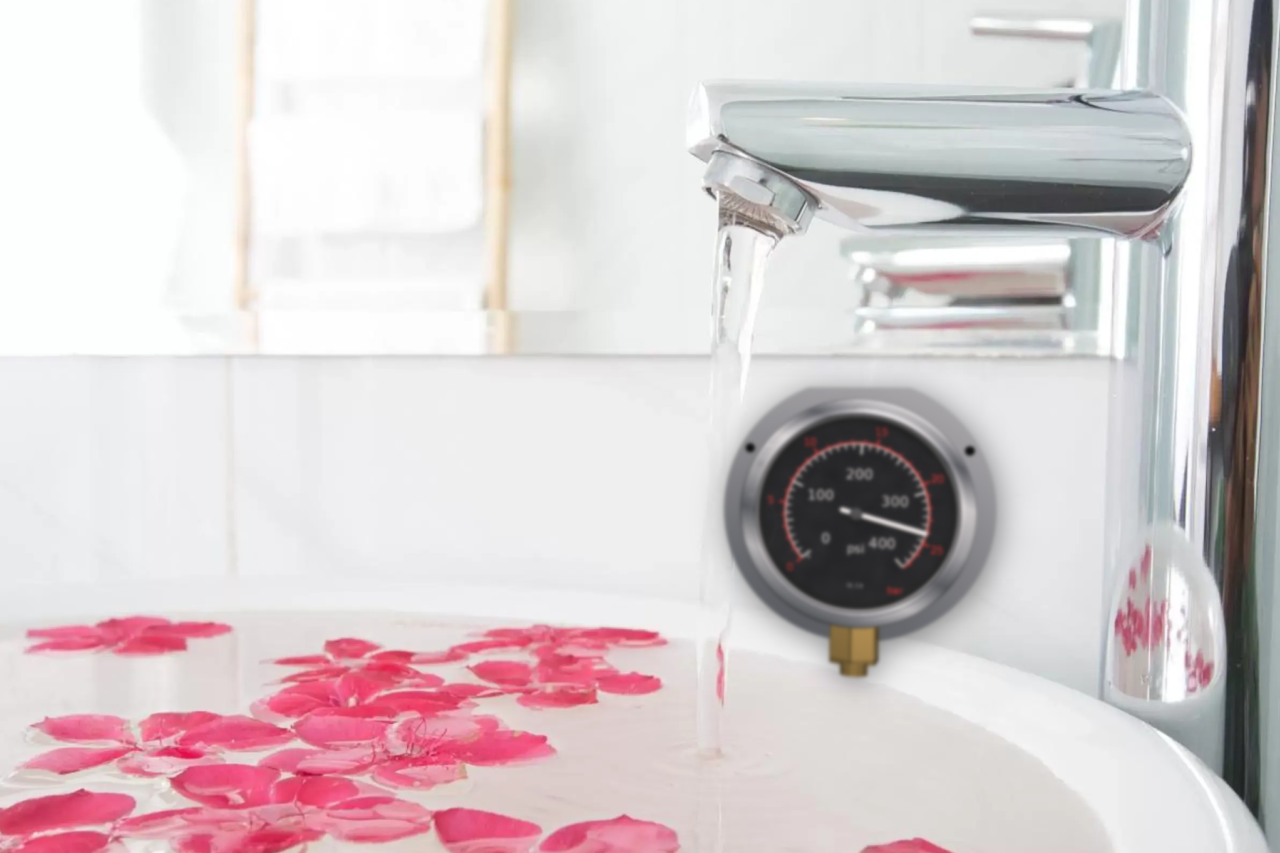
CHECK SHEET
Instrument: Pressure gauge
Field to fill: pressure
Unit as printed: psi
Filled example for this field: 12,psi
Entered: 350,psi
